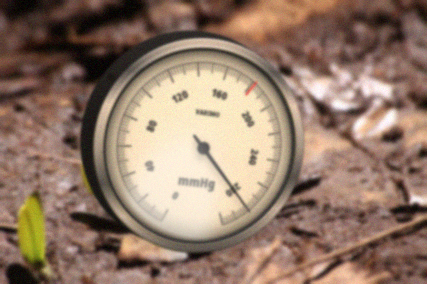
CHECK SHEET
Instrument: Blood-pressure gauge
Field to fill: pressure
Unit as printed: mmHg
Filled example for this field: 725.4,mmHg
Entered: 280,mmHg
